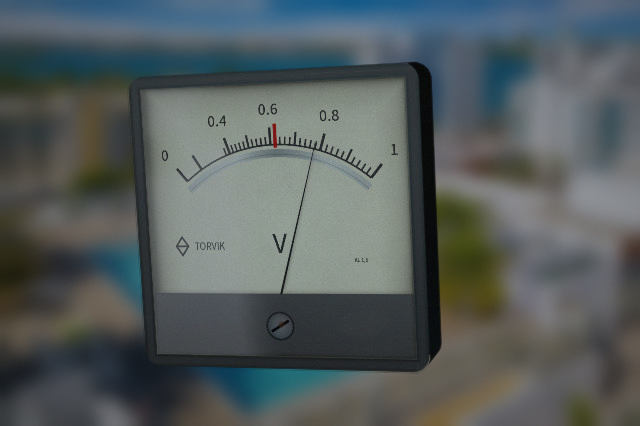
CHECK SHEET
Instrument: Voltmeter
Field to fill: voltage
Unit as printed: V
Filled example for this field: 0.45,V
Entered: 0.78,V
